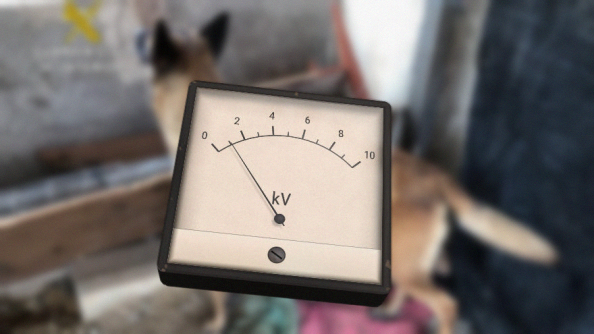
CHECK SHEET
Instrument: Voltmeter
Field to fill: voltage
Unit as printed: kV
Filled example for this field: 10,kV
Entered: 1,kV
